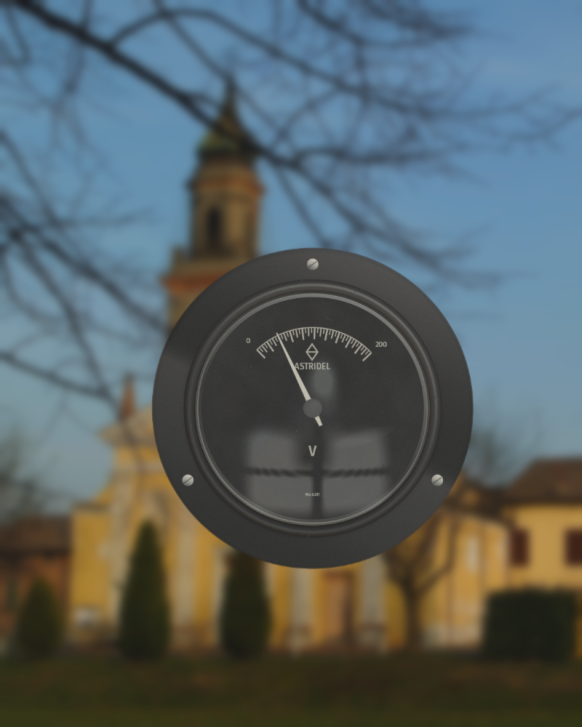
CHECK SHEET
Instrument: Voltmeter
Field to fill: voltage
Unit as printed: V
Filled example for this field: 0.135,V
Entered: 40,V
